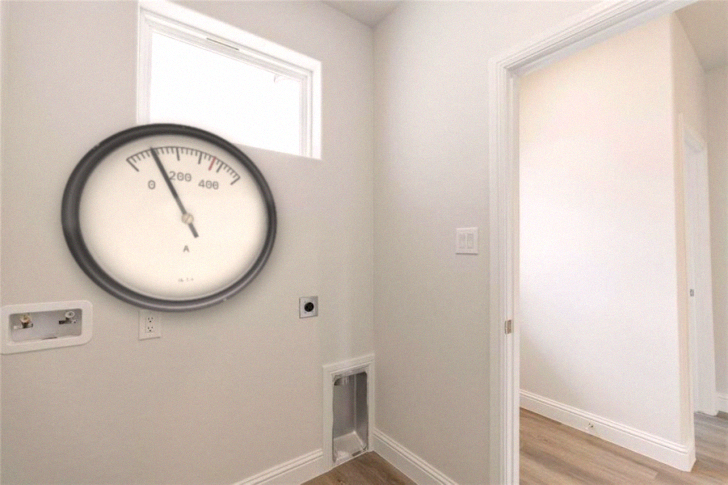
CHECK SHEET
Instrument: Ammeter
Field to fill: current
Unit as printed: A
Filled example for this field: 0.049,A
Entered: 100,A
